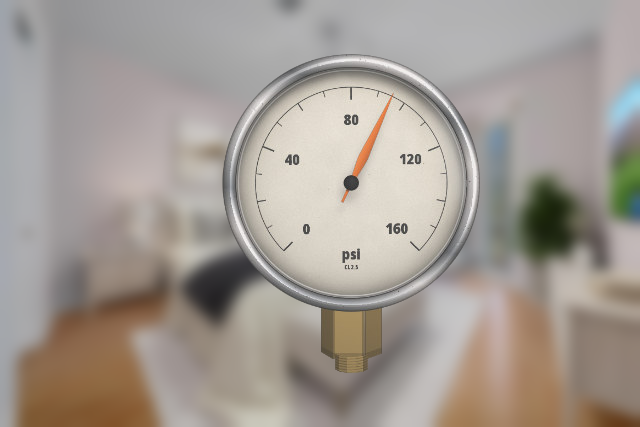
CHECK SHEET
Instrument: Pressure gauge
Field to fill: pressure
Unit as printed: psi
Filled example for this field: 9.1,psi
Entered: 95,psi
